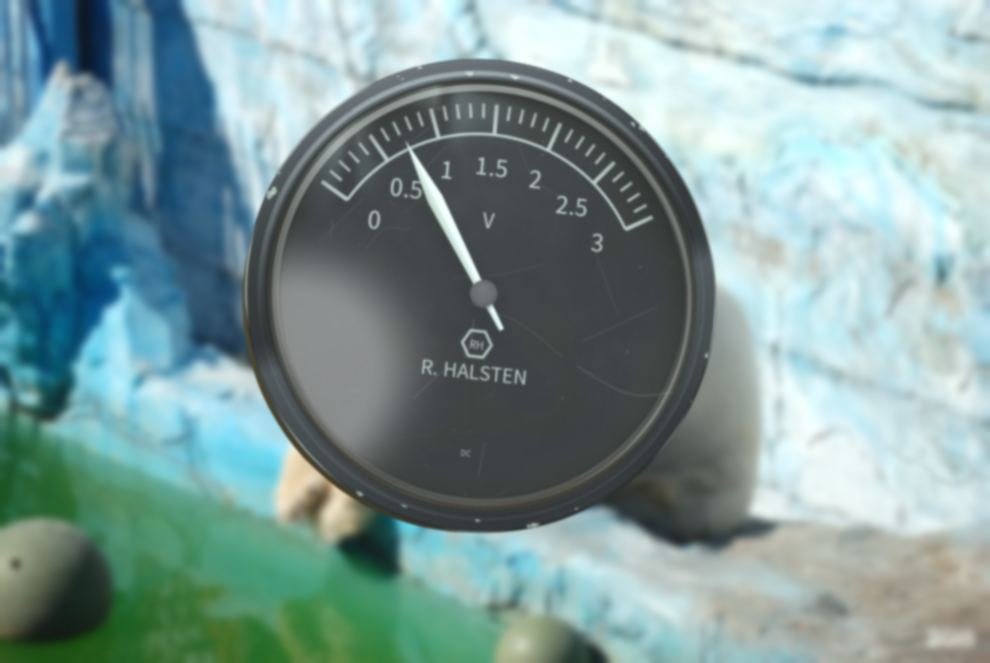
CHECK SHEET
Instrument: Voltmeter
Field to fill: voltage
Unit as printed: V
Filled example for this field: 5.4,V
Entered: 0.7,V
